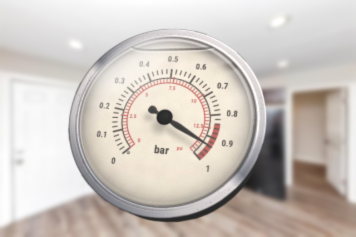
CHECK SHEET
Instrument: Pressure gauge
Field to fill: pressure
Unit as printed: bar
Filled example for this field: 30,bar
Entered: 0.94,bar
